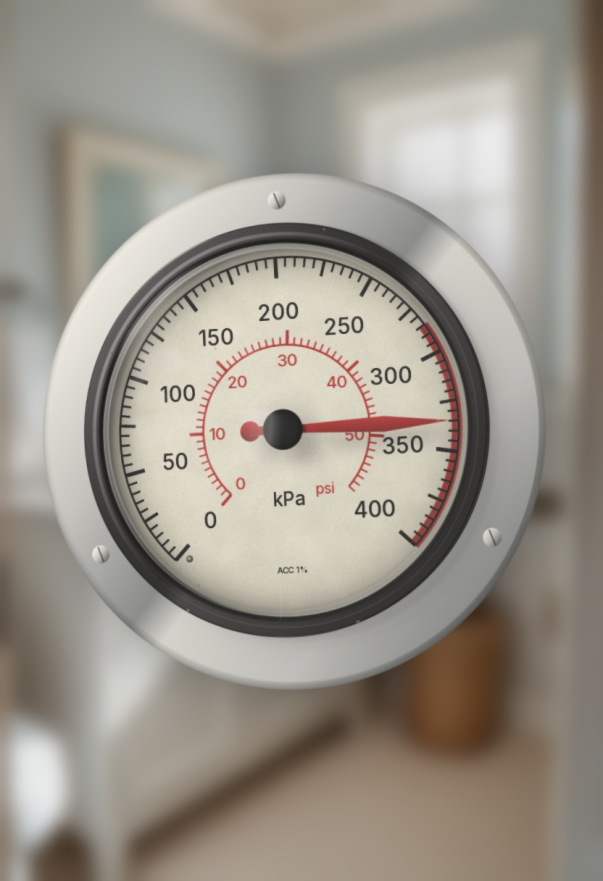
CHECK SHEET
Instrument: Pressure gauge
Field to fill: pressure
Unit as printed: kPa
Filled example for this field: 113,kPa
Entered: 335,kPa
